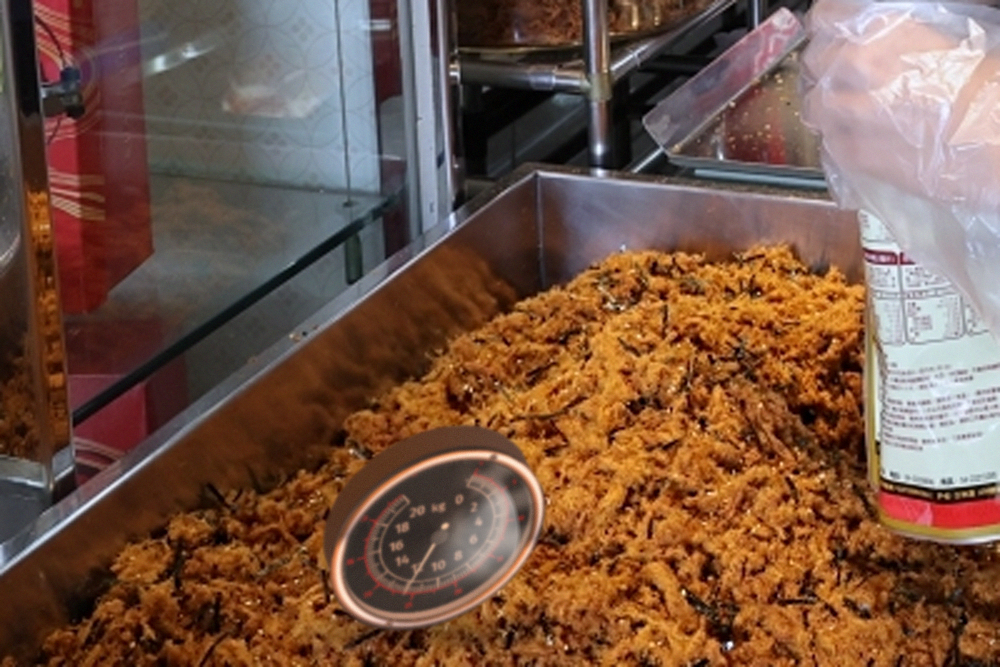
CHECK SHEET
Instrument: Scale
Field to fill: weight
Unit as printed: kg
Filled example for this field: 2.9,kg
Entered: 12,kg
